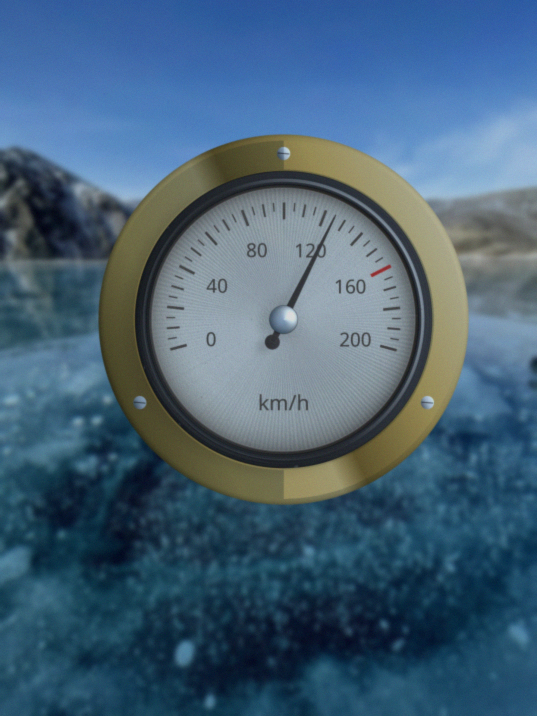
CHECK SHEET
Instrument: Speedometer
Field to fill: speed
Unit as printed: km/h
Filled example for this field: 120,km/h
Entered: 125,km/h
